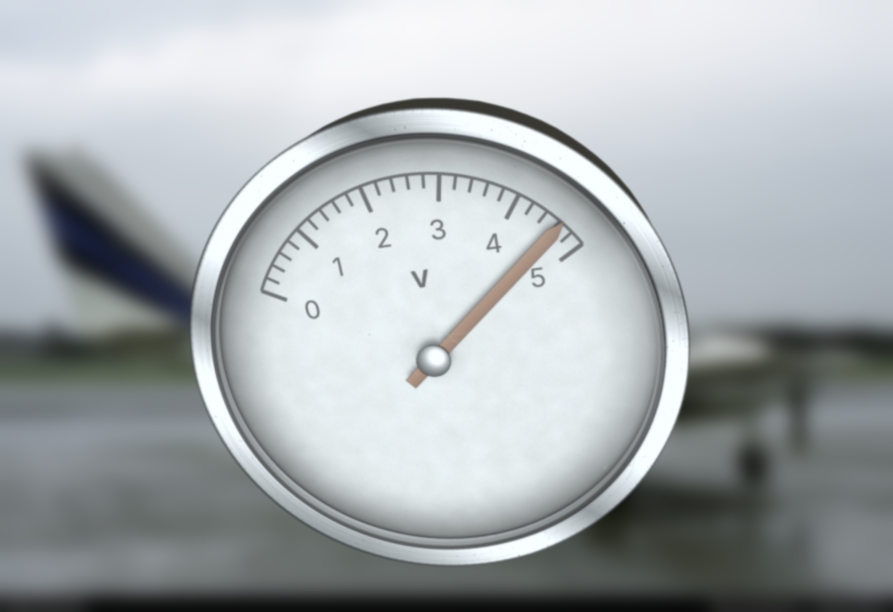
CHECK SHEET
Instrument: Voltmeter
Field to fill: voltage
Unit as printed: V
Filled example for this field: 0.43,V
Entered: 4.6,V
